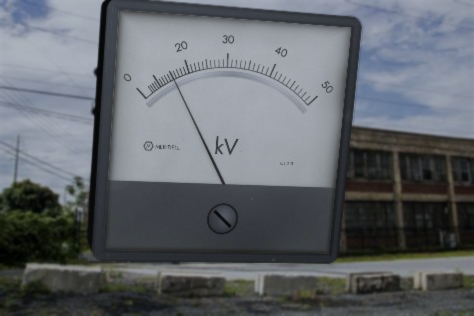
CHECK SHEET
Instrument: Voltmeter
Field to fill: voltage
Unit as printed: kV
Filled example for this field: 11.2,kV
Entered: 15,kV
